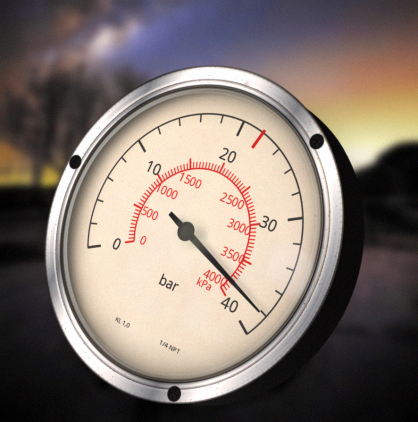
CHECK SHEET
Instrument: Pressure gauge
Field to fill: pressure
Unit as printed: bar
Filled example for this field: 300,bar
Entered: 38,bar
